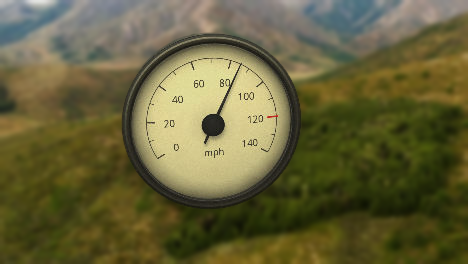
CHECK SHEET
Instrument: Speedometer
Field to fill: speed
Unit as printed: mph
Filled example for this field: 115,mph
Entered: 85,mph
